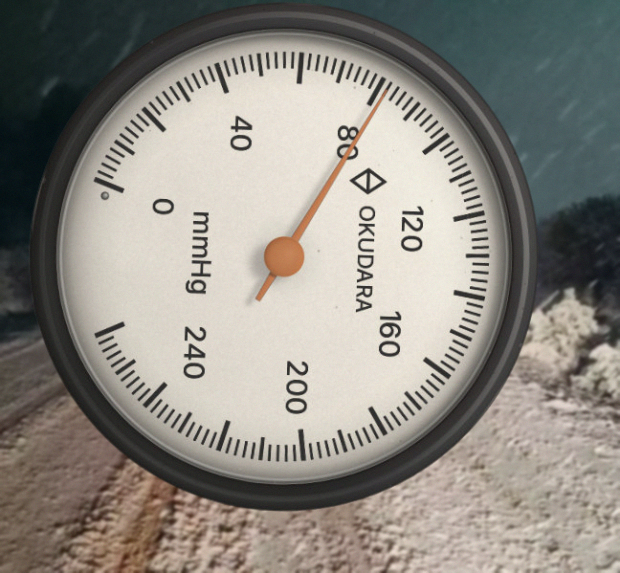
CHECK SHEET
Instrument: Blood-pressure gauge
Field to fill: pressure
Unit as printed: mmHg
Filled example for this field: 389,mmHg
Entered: 82,mmHg
